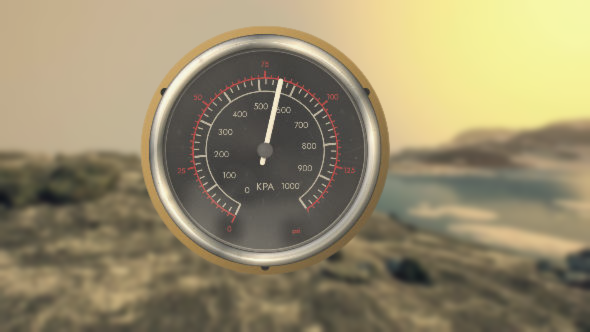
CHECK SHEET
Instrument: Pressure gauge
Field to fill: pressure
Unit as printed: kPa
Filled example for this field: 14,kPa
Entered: 560,kPa
